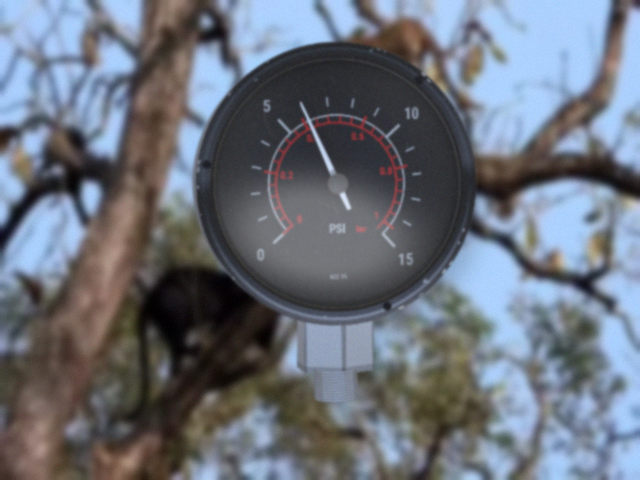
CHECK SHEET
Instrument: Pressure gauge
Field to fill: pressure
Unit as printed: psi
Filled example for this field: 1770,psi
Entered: 6,psi
